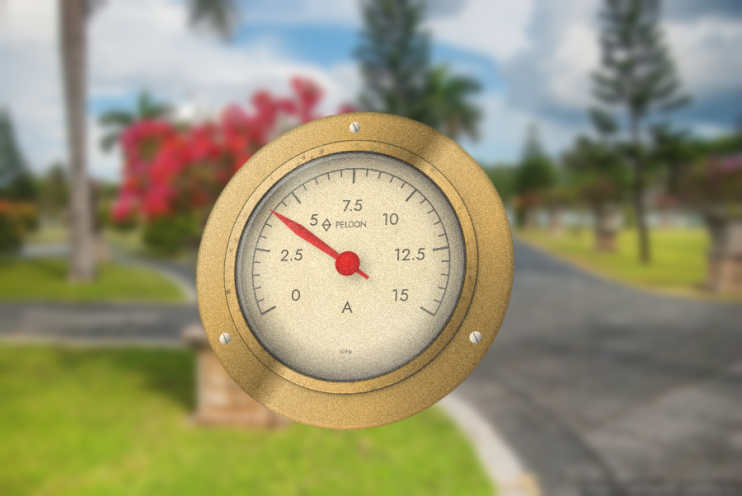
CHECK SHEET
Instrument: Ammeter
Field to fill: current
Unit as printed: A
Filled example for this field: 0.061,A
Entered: 4,A
